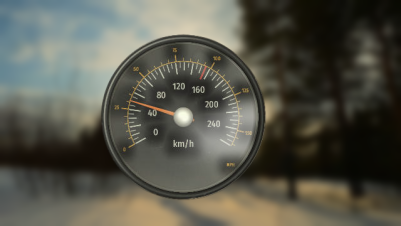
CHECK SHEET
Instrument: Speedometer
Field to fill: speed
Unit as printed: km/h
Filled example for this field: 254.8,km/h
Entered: 50,km/h
